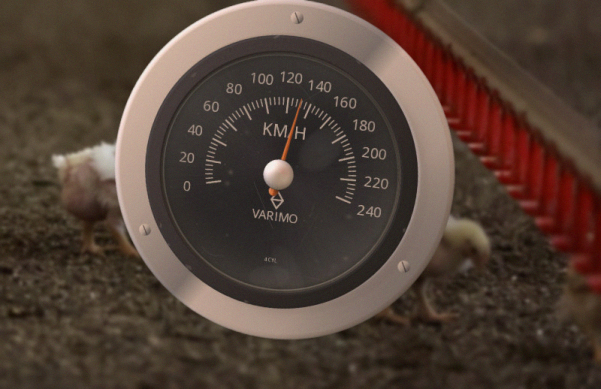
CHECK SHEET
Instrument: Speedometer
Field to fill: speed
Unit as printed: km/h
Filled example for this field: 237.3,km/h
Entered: 132,km/h
